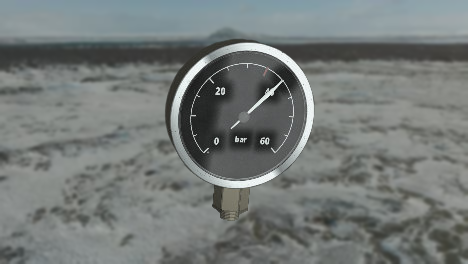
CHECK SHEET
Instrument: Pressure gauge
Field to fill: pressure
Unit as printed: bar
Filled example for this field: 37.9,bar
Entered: 40,bar
